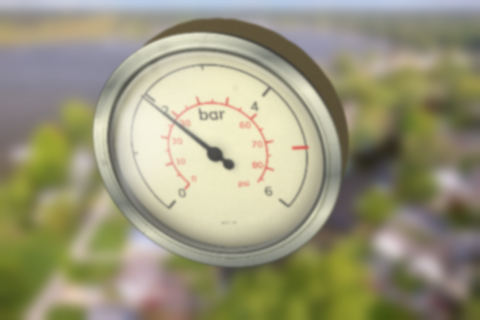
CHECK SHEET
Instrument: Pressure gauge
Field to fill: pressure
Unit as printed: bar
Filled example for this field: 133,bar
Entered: 2,bar
